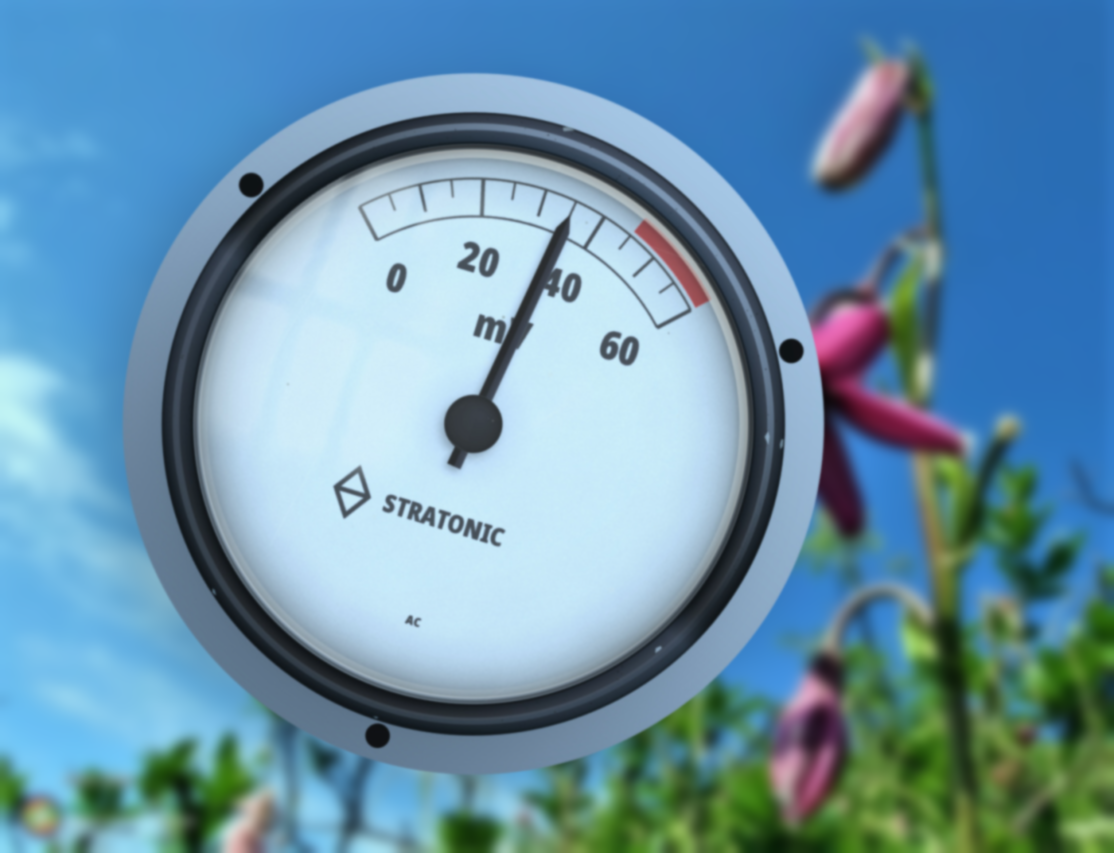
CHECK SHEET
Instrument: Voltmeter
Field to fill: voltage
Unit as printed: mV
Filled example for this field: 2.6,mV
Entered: 35,mV
